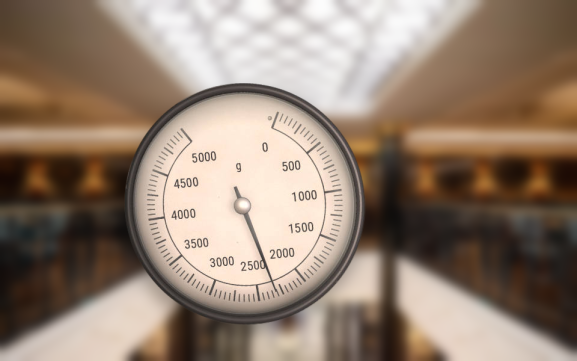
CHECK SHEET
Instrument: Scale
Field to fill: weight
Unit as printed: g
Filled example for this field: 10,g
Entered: 2300,g
